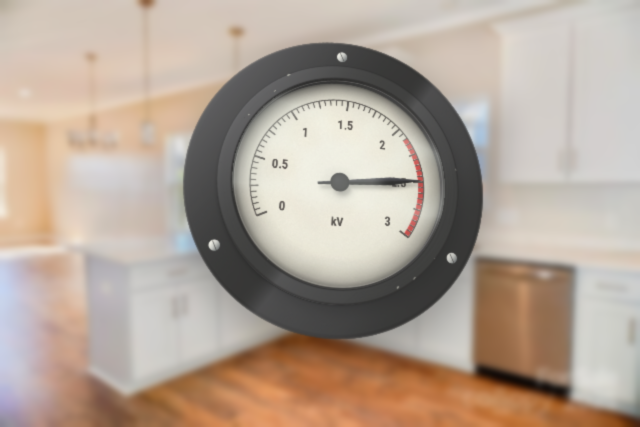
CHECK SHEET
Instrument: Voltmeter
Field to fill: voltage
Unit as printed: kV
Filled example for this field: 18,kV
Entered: 2.5,kV
